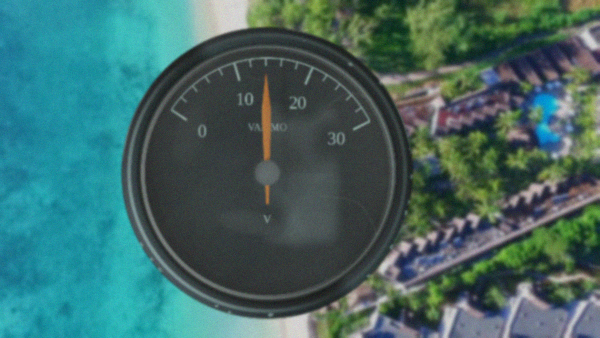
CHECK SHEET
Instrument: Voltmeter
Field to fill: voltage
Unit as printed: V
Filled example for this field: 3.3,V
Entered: 14,V
